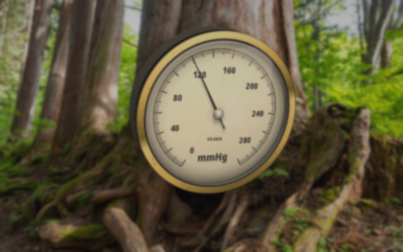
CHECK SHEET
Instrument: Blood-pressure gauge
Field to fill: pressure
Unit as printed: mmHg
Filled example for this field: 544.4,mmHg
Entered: 120,mmHg
